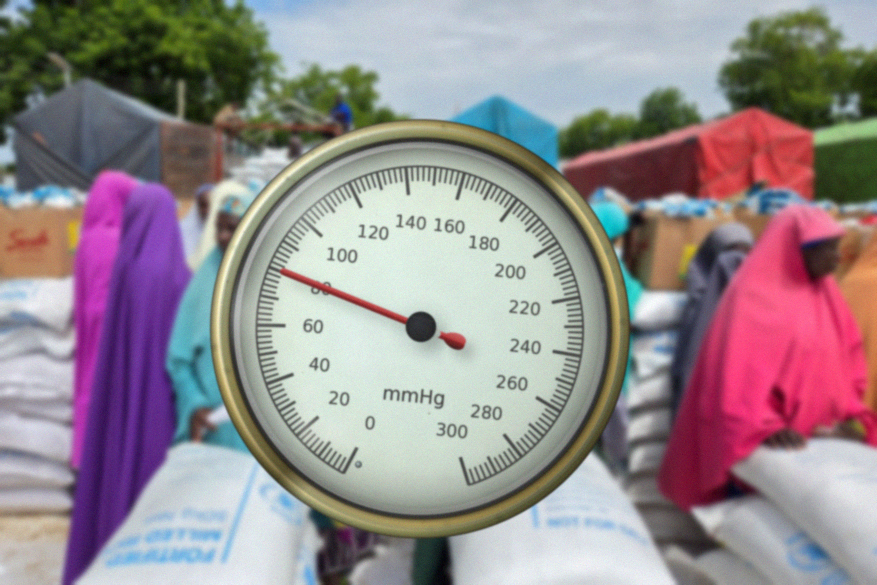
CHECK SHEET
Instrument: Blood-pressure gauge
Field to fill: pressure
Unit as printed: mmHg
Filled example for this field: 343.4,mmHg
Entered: 80,mmHg
